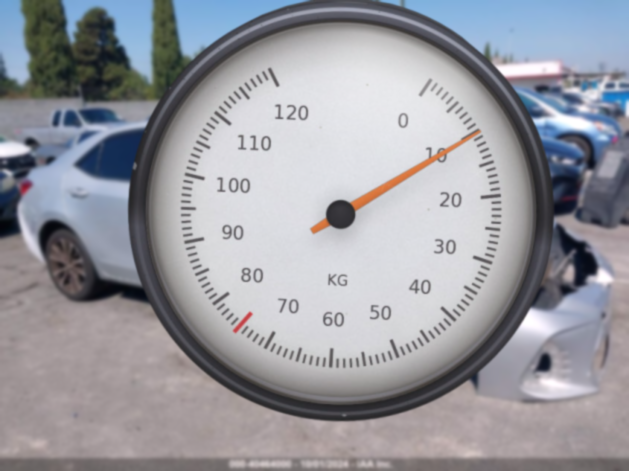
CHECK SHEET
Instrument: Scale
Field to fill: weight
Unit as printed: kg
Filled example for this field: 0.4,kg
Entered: 10,kg
